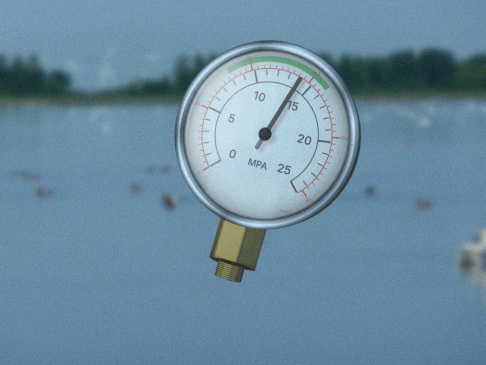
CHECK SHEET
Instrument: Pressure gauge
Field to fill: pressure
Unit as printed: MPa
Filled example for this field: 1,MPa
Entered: 14,MPa
